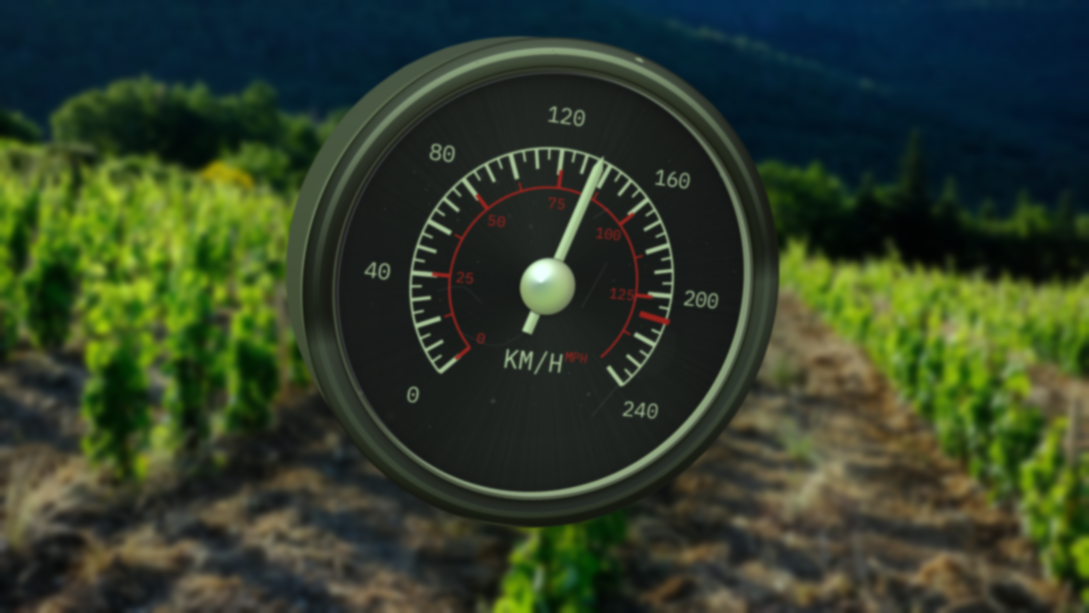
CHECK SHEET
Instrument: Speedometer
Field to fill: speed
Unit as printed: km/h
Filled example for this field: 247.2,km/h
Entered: 135,km/h
